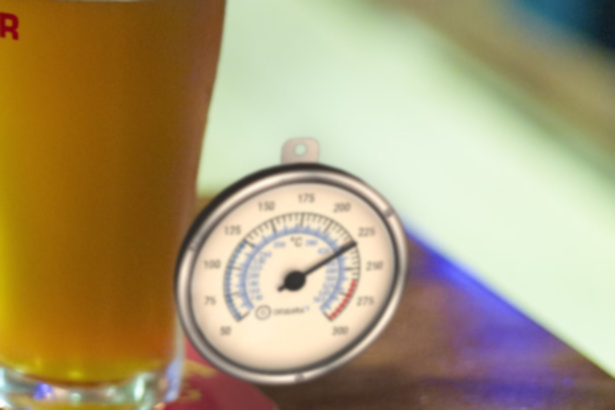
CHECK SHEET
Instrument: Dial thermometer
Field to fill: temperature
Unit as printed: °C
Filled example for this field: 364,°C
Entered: 225,°C
